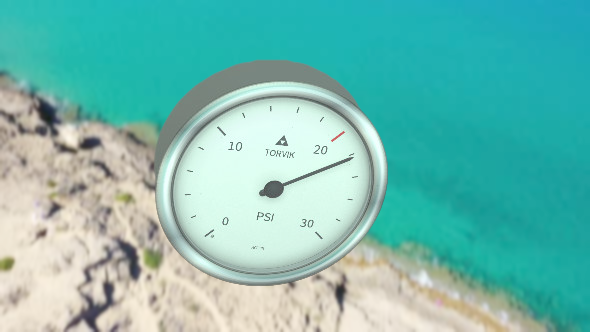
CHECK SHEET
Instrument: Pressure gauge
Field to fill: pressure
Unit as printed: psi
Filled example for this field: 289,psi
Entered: 22,psi
